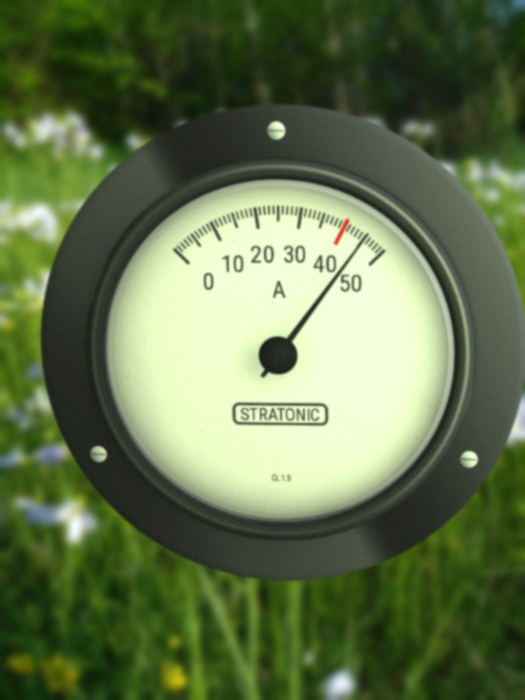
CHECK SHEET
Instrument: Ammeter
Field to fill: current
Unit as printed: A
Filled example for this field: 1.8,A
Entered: 45,A
